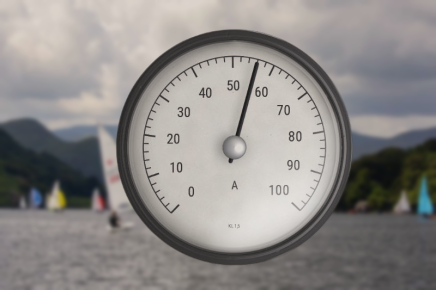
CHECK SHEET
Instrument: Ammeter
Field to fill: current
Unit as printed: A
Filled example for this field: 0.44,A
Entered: 56,A
